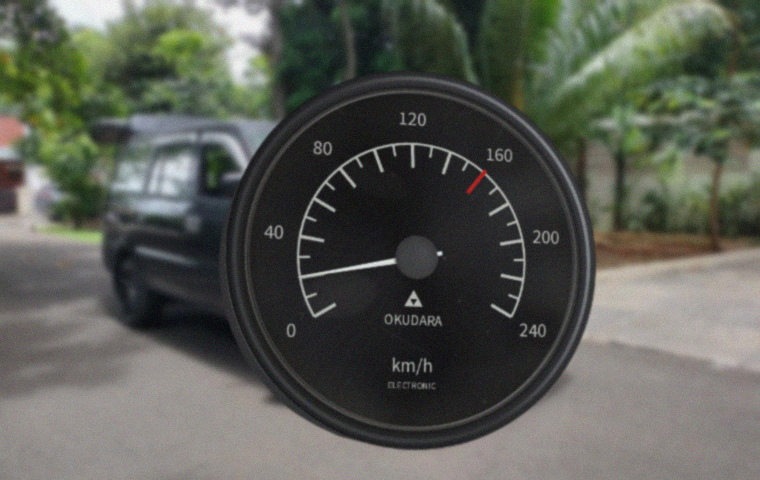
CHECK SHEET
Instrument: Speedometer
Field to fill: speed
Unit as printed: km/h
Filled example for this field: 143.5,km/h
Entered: 20,km/h
